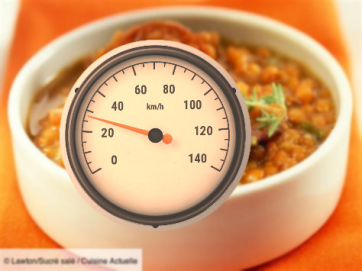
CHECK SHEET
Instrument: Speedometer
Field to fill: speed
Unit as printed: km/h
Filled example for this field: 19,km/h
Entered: 27.5,km/h
